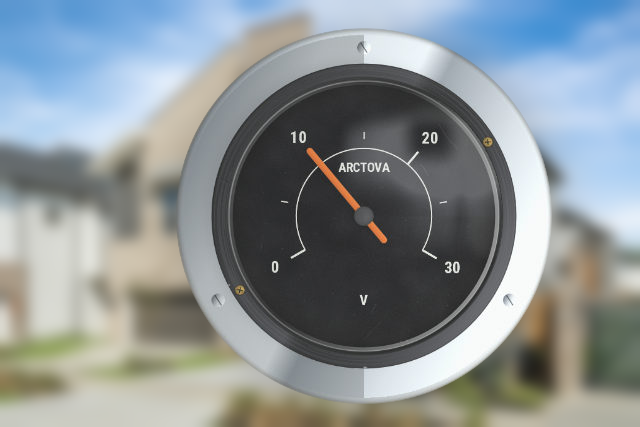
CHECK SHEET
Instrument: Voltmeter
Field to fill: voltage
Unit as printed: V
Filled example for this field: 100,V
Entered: 10,V
